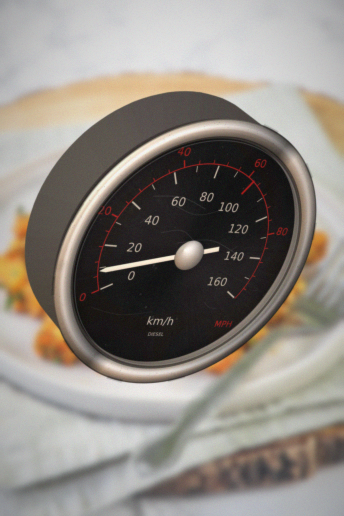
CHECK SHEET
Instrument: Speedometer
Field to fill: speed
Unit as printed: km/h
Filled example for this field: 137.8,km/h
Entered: 10,km/h
